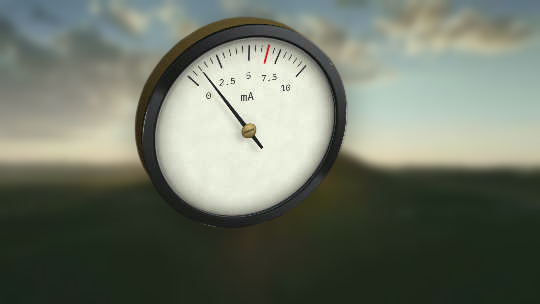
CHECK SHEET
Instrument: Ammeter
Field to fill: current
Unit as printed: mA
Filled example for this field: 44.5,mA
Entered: 1,mA
